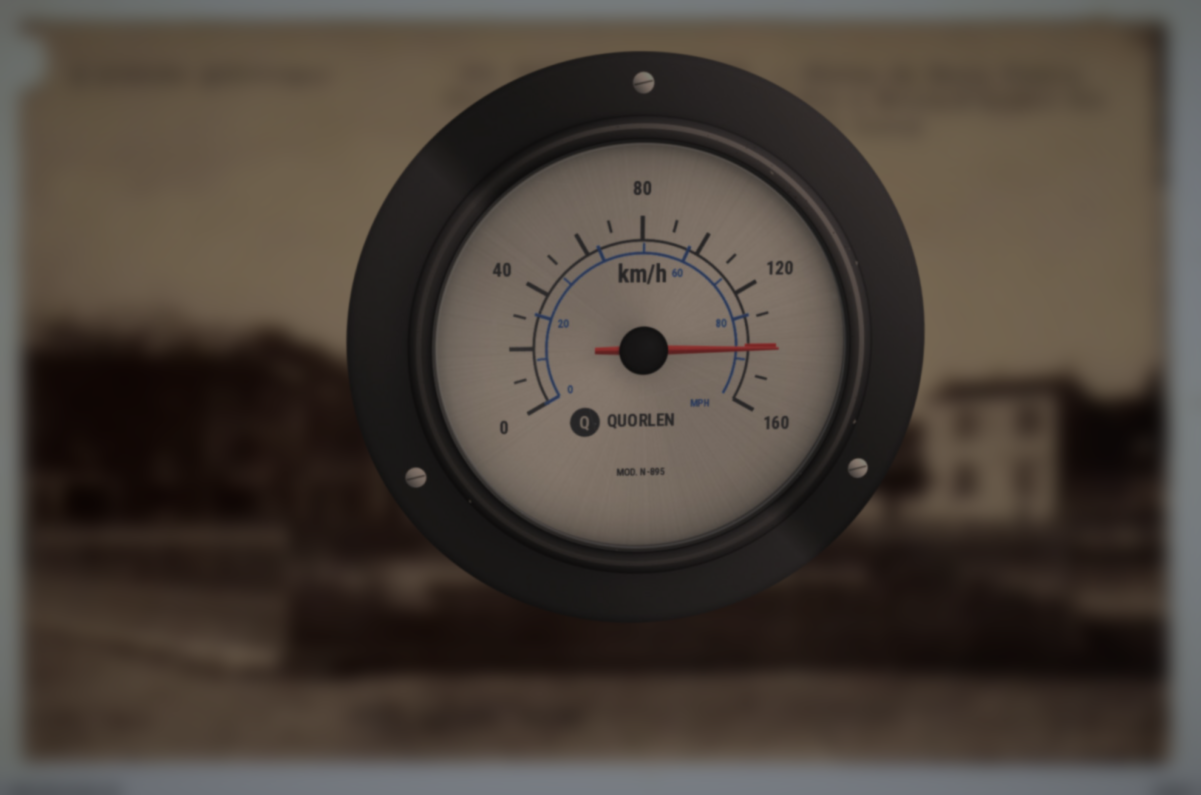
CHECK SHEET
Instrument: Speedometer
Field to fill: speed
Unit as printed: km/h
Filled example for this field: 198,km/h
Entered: 140,km/h
